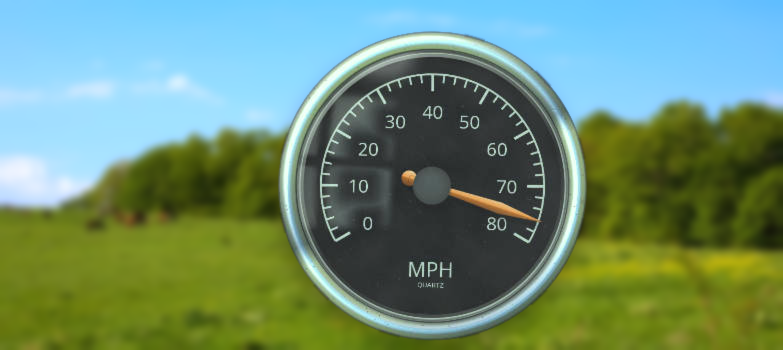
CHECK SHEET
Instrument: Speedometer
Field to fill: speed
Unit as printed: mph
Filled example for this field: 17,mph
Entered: 76,mph
